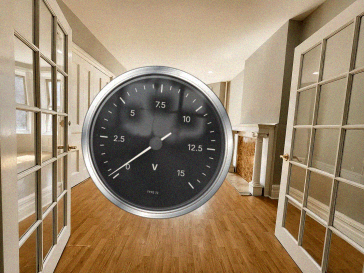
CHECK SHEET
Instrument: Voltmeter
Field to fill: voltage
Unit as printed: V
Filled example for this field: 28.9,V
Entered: 0.25,V
